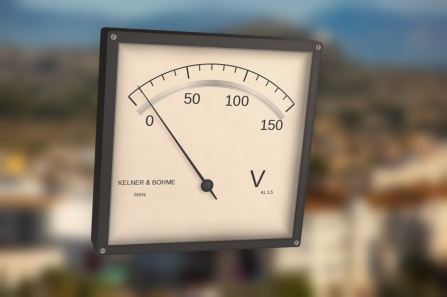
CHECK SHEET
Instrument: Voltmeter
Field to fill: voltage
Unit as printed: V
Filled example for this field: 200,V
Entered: 10,V
